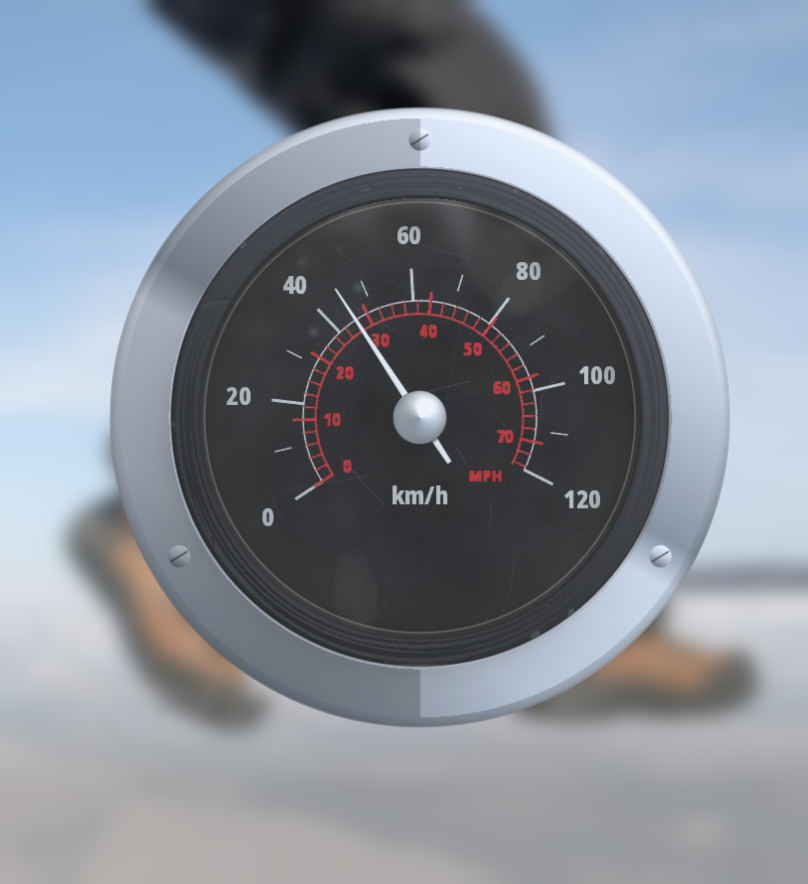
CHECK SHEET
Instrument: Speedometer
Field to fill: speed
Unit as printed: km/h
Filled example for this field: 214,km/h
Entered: 45,km/h
